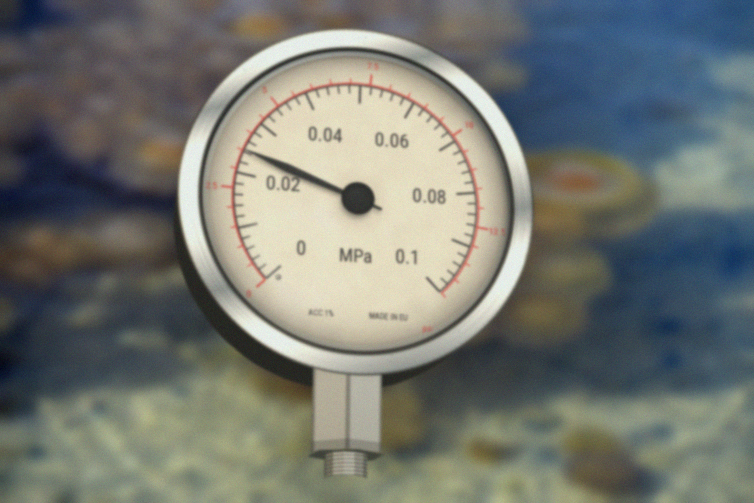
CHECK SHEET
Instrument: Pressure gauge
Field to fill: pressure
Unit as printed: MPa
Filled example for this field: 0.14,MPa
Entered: 0.024,MPa
